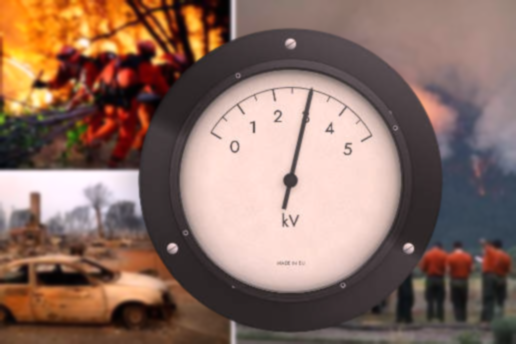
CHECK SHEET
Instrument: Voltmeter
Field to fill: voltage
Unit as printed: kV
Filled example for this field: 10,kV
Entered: 3,kV
